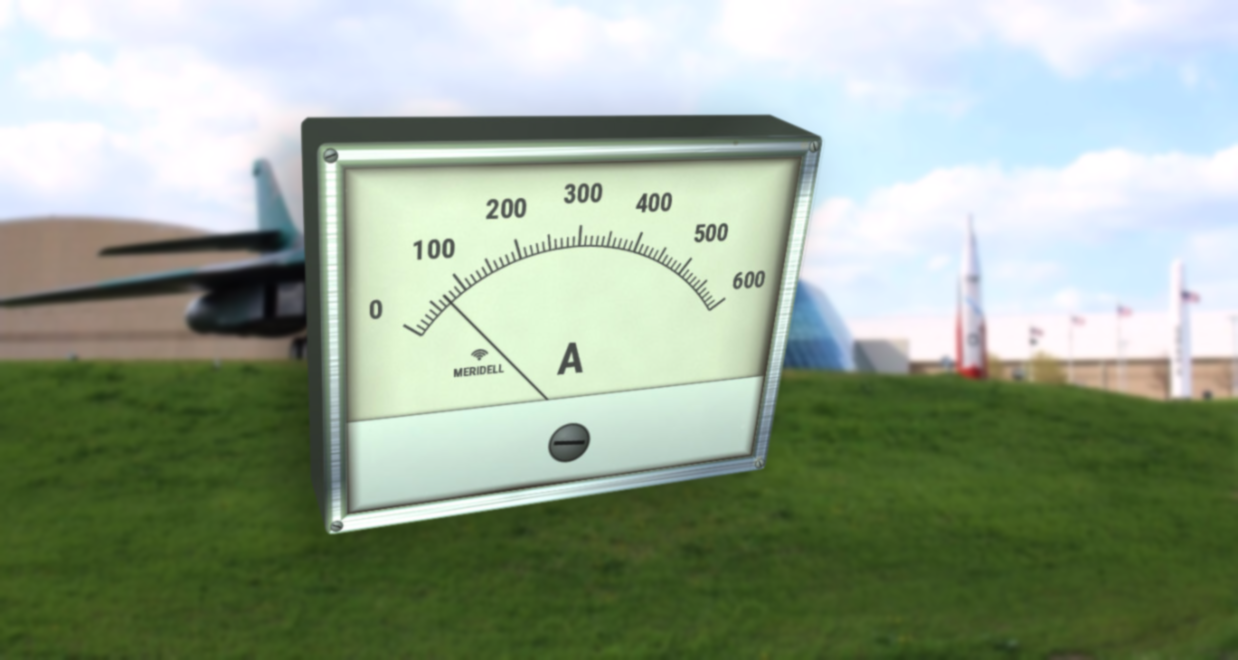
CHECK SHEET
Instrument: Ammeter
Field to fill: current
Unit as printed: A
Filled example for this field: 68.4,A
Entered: 70,A
